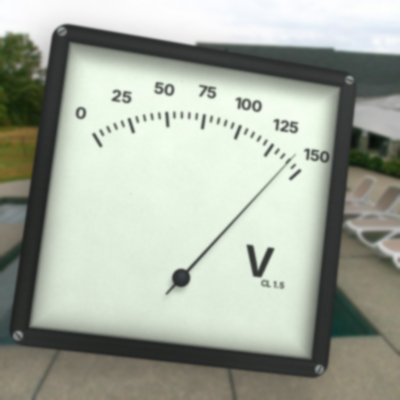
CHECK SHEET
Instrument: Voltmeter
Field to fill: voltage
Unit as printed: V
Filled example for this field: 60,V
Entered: 140,V
